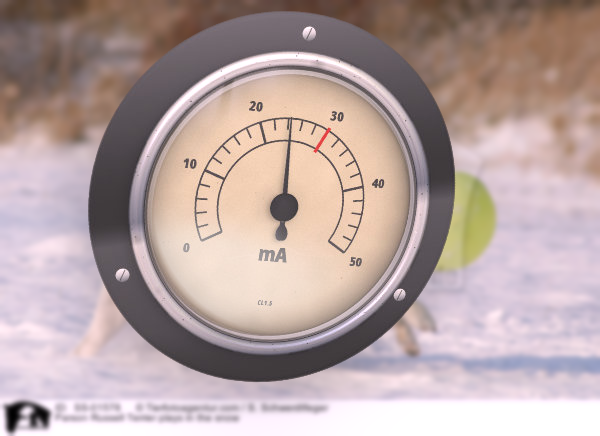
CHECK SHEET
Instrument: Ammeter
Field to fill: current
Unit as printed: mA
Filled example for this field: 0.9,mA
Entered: 24,mA
